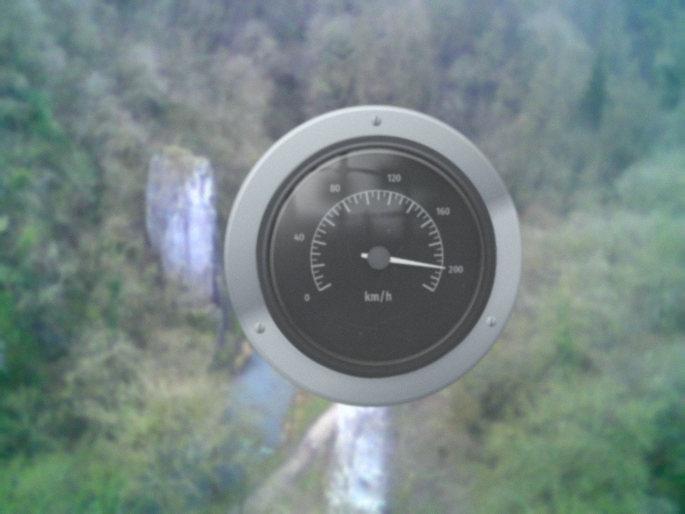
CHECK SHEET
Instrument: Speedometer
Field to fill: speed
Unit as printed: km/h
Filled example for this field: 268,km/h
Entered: 200,km/h
